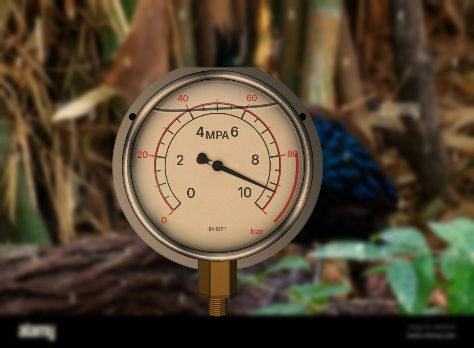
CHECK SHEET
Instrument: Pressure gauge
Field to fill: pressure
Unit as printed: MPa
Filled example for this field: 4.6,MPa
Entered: 9.25,MPa
